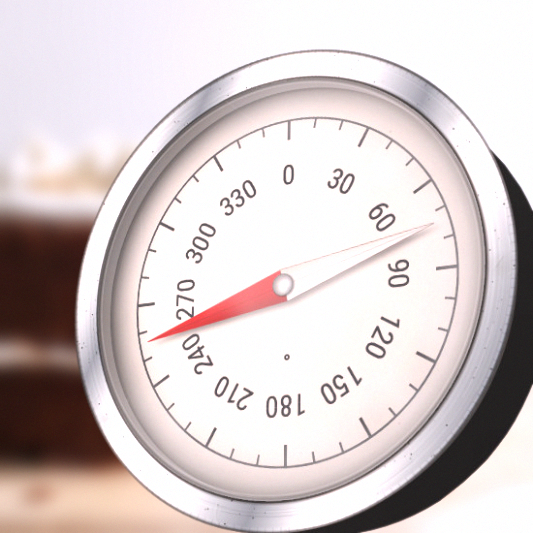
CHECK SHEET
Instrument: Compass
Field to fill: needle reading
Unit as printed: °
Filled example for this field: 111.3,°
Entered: 255,°
